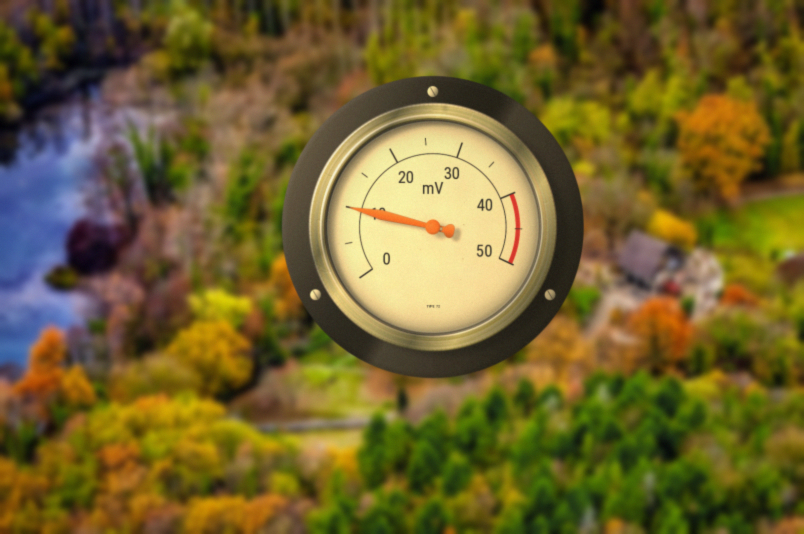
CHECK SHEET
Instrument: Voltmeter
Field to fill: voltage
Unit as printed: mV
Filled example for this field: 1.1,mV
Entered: 10,mV
